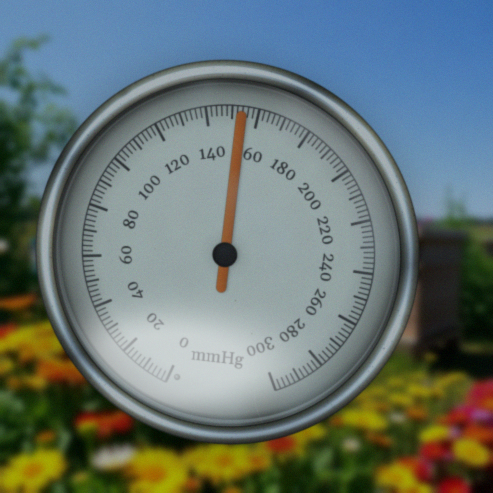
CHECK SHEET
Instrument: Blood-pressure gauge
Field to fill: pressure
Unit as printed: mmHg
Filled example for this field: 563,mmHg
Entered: 154,mmHg
